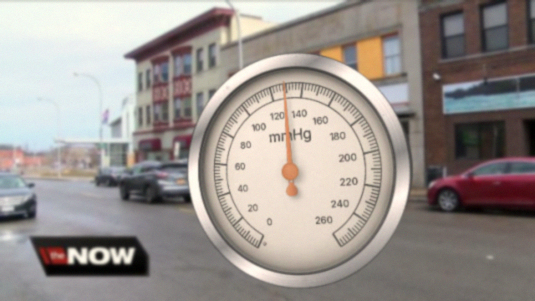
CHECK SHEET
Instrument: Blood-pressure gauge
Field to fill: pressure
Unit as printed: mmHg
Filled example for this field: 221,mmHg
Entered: 130,mmHg
